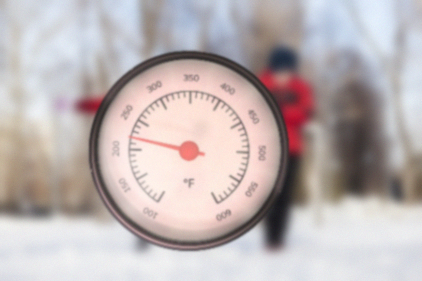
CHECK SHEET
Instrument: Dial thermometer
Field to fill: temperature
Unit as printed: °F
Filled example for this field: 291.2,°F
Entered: 220,°F
